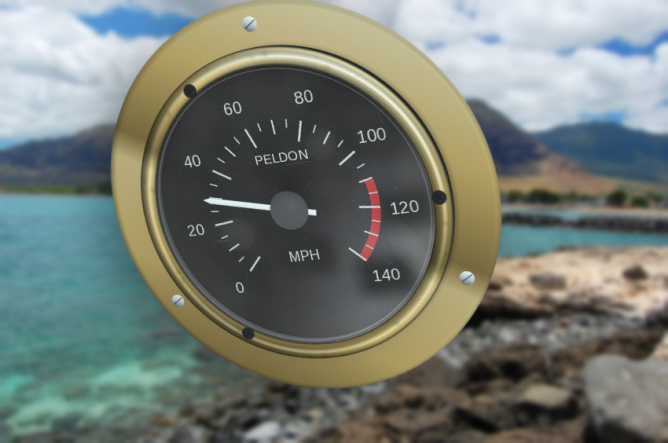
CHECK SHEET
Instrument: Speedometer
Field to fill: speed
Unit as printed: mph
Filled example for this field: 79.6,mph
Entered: 30,mph
